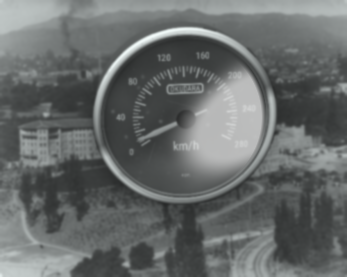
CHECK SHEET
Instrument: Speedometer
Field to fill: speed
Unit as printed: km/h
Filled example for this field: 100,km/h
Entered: 10,km/h
